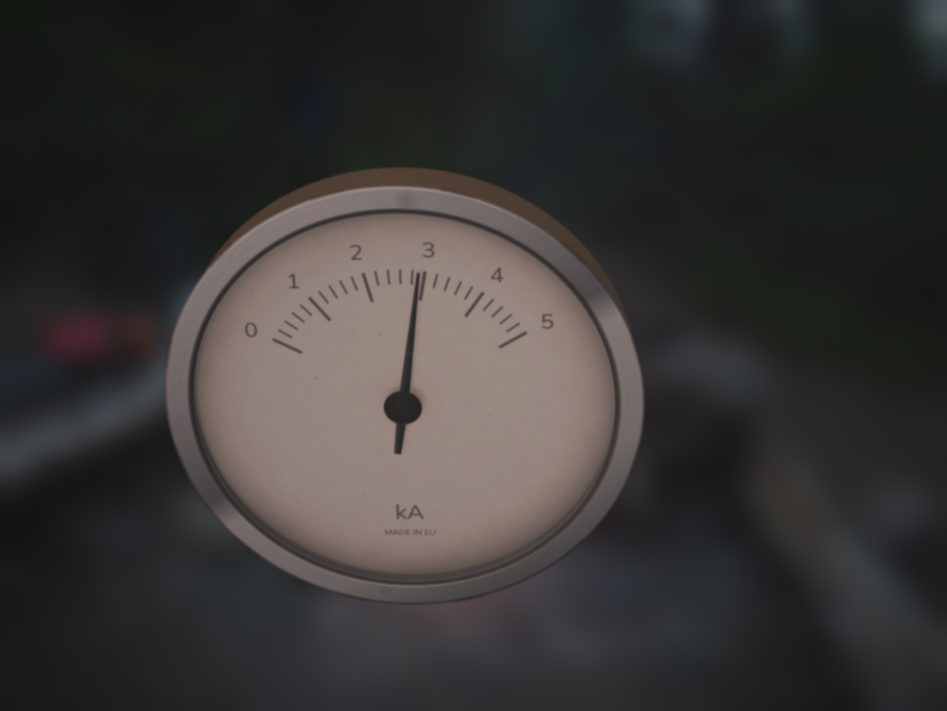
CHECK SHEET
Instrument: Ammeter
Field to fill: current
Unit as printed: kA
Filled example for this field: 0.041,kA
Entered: 2.9,kA
